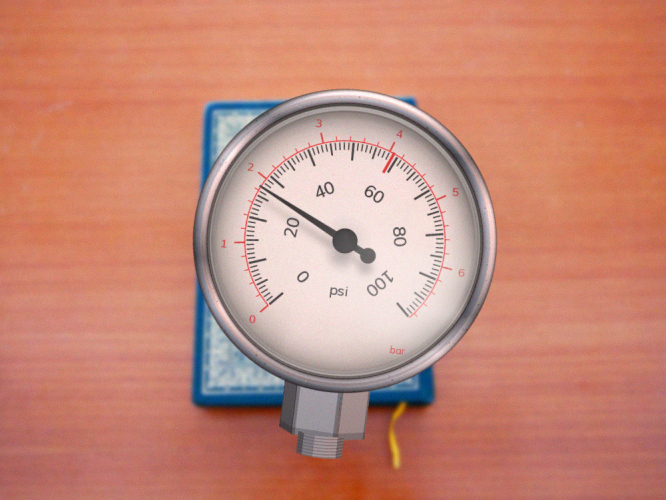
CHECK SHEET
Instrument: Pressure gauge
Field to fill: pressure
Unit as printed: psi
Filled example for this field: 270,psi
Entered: 27,psi
